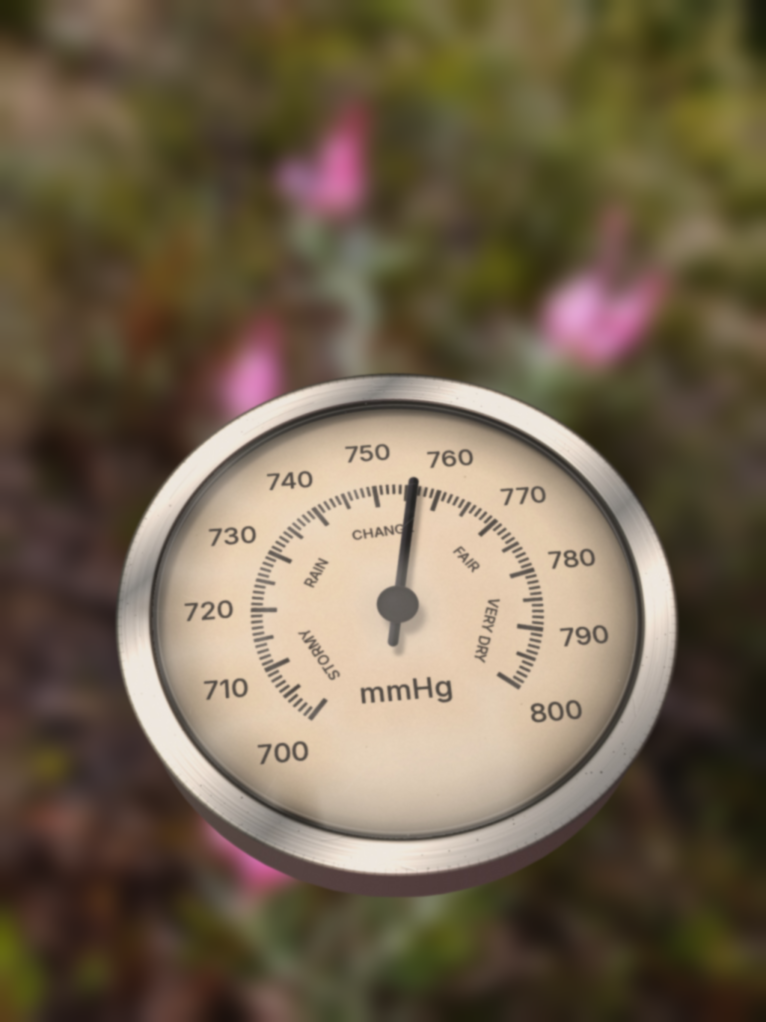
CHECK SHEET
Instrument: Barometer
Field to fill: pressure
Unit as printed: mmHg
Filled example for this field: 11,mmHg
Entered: 756,mmHg
